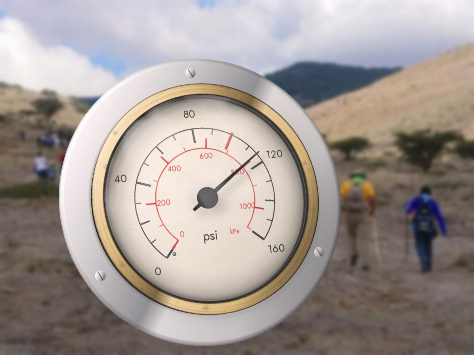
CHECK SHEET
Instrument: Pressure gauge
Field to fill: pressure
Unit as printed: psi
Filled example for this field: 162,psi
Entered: 115,psi
